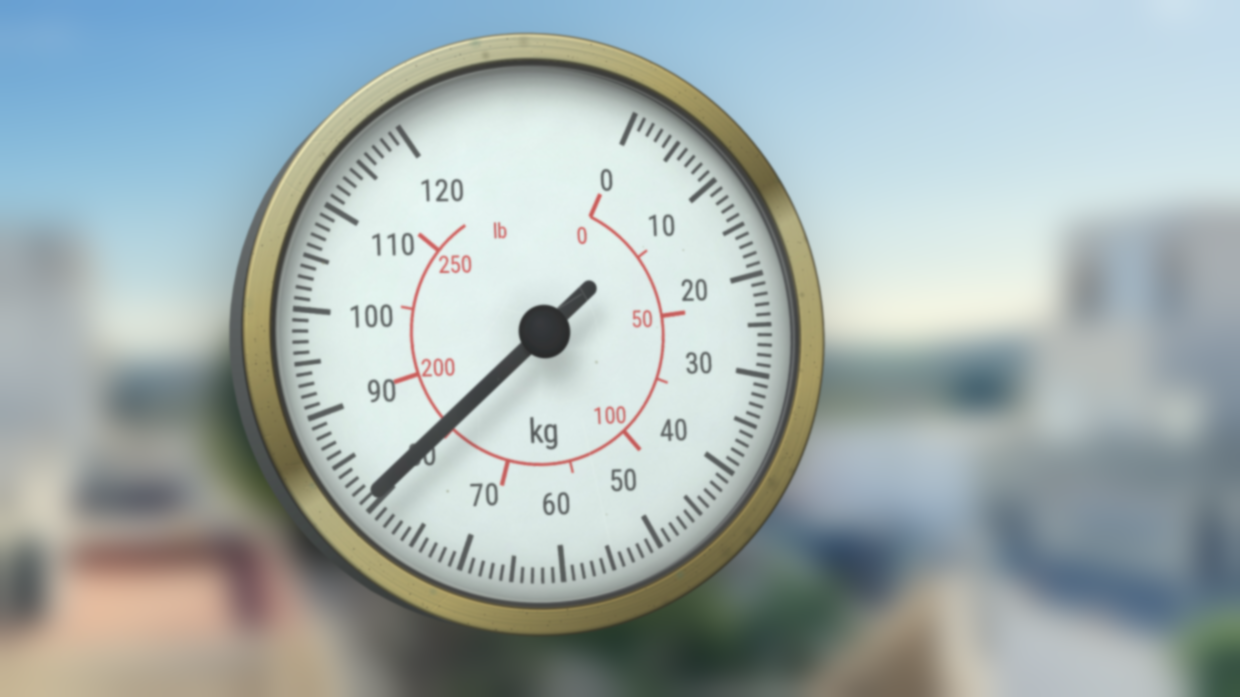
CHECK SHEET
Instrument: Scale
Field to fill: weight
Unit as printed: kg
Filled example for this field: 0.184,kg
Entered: 81,kg
